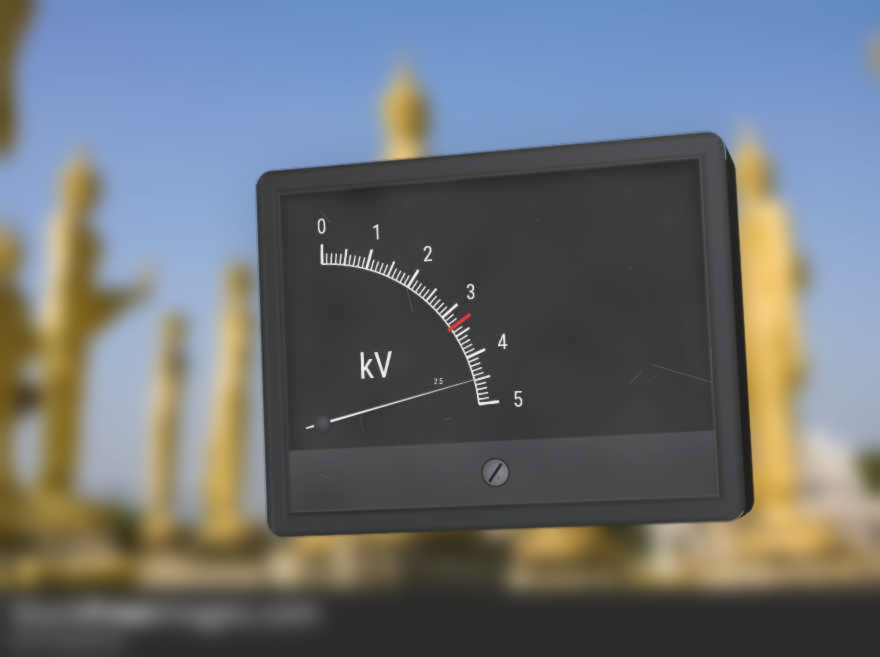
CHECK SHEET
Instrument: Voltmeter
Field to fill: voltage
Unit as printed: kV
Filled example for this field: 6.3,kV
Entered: 4.5,kV
